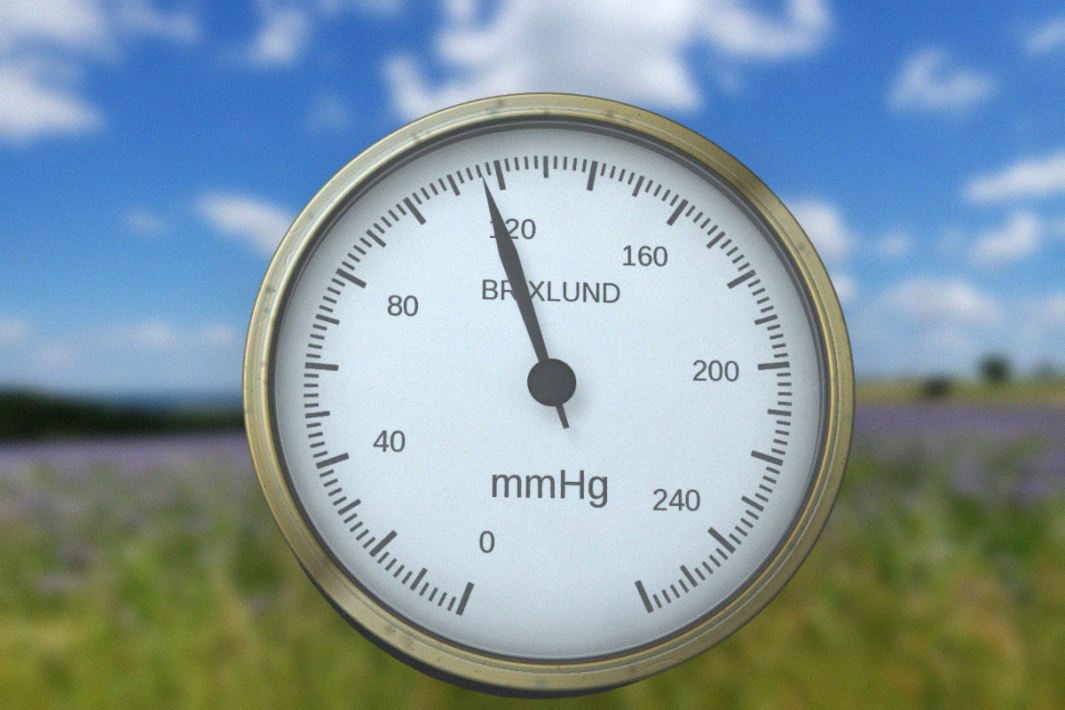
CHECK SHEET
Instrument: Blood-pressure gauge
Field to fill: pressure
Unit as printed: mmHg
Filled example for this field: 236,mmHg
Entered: 116,mmHg
